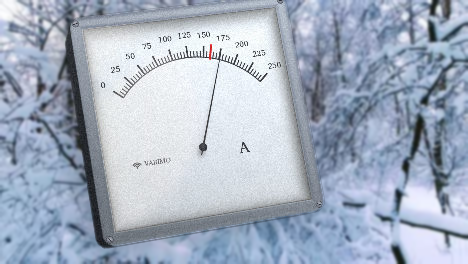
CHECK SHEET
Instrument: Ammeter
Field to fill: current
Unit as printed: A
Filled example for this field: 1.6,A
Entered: 175,A
